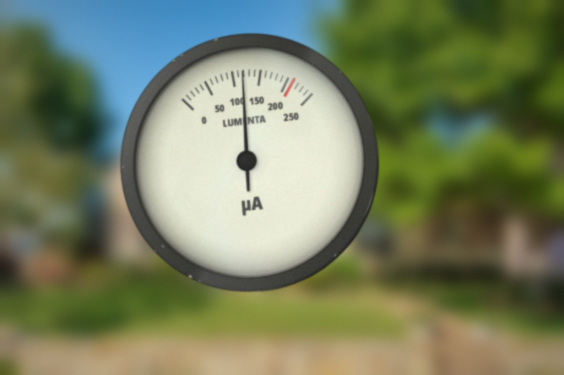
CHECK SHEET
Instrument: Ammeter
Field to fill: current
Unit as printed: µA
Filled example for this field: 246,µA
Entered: 120,µA
